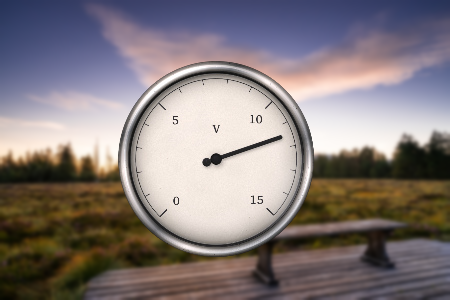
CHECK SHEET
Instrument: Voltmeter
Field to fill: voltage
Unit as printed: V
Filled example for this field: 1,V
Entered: 11.5,V
